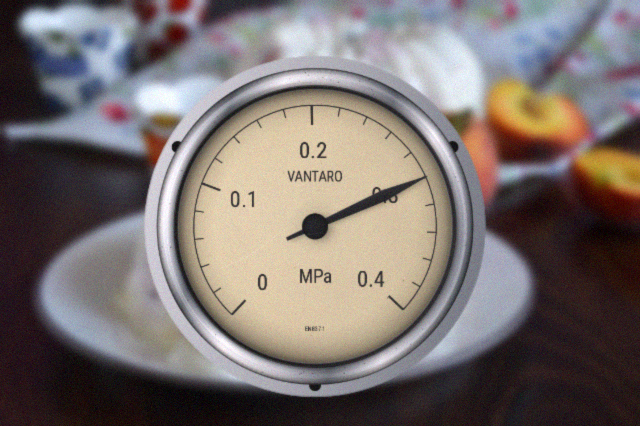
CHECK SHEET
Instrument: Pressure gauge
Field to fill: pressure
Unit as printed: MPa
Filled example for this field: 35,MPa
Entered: 0.3,MPa
